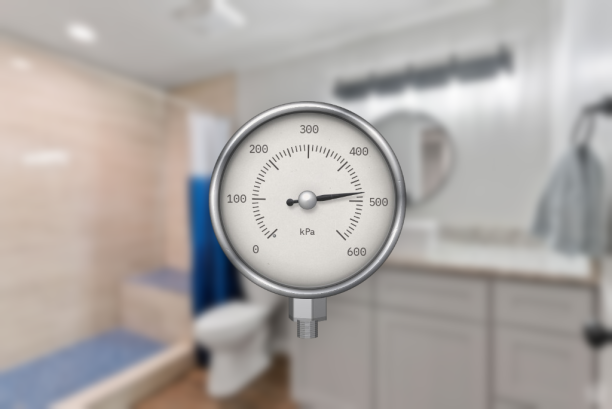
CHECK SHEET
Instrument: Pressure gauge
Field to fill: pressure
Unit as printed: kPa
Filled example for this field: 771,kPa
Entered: 480,kPa
